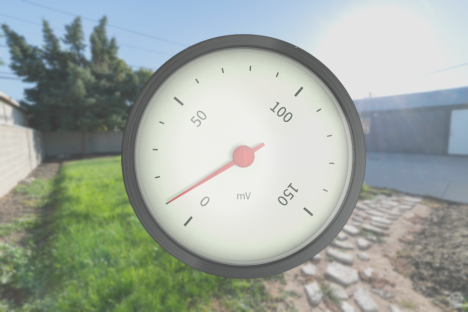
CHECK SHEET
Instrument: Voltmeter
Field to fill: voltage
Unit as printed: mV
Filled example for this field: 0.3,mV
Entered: 10,mV
